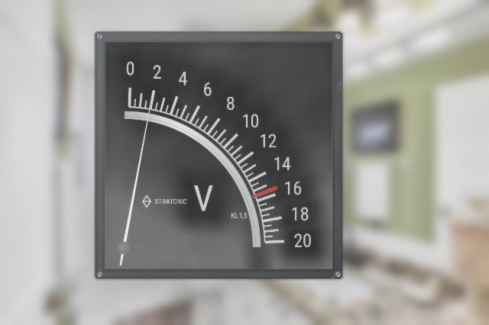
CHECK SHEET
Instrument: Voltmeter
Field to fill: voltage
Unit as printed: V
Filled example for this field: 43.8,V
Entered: 2,V
